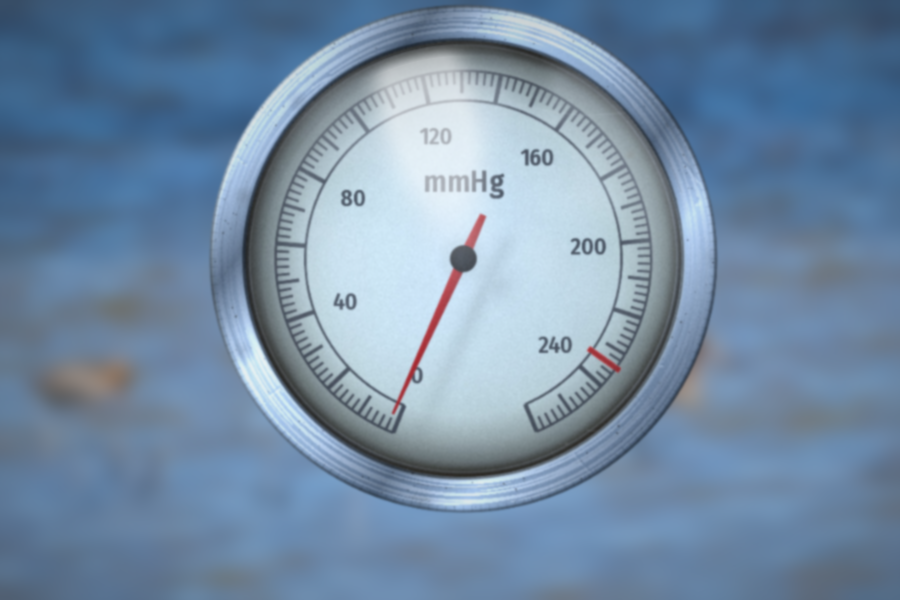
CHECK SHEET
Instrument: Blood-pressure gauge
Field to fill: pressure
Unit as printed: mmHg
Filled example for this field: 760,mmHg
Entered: 2,mmHg
